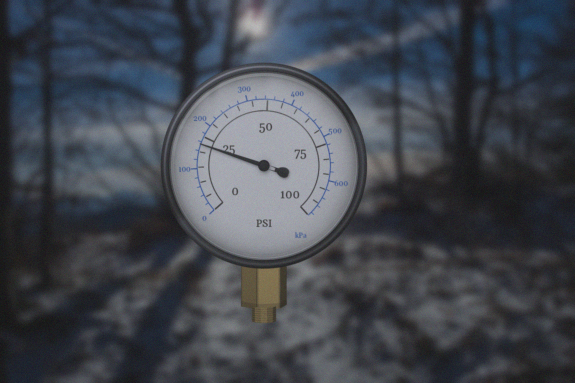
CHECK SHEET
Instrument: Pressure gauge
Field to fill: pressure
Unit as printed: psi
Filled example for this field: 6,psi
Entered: 22.5,psi
